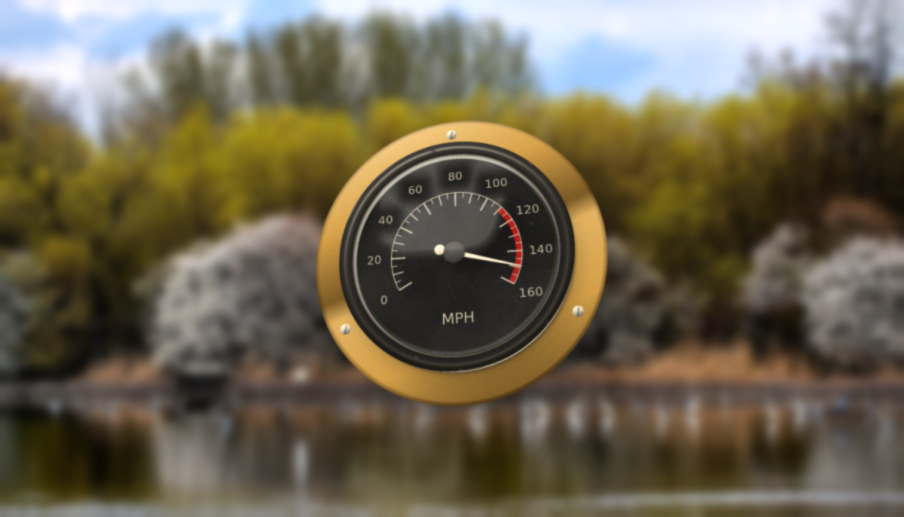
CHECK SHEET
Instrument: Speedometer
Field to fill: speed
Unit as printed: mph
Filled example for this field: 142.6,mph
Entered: 150,mph
